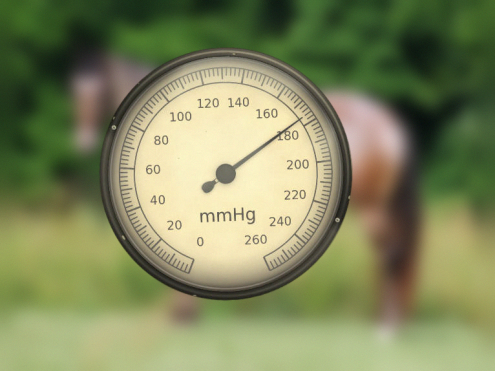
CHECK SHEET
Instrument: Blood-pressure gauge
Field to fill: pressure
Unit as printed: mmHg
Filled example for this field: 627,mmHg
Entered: 176,mmHg
